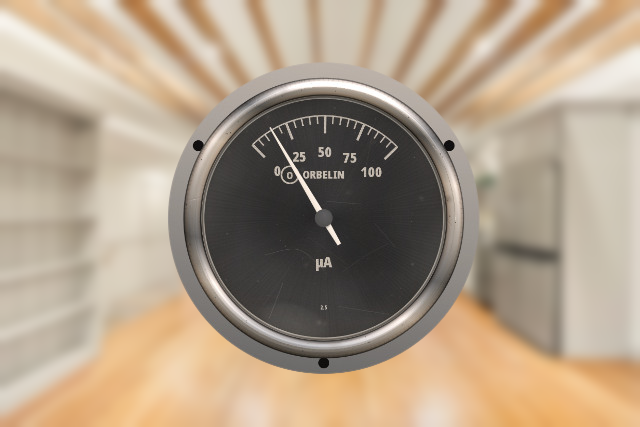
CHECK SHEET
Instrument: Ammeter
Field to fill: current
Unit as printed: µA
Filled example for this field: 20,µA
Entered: 15,µA
